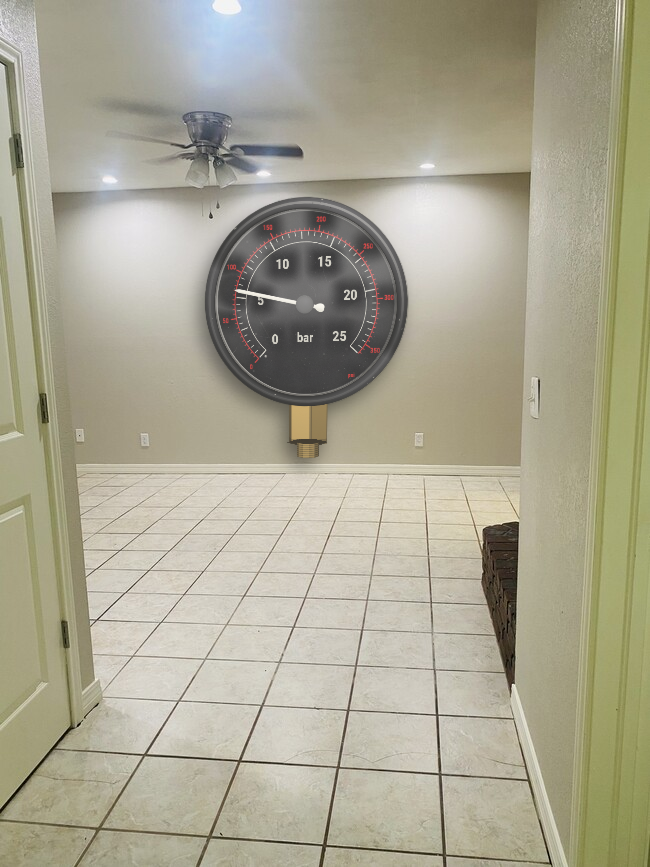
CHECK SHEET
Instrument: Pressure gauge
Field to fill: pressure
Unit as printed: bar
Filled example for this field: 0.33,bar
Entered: 5.5,bar
